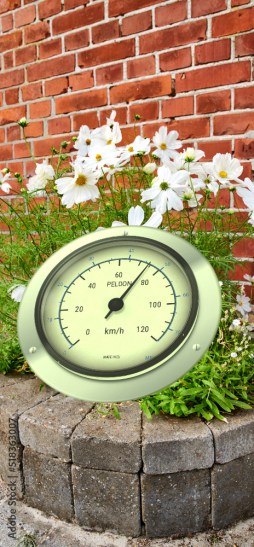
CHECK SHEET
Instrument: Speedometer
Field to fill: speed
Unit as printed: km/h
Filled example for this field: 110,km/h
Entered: 75,km/h
